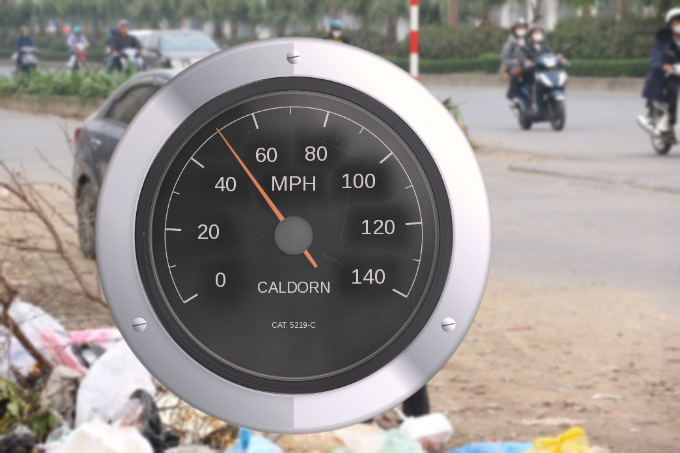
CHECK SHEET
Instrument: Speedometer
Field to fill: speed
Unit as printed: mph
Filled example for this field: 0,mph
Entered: 50,mph
